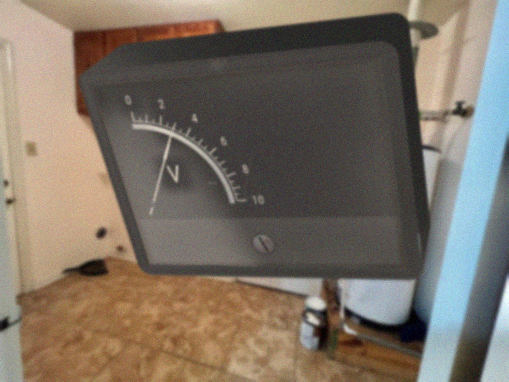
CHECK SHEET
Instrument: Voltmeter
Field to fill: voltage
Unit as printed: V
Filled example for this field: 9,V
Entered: 3,V
